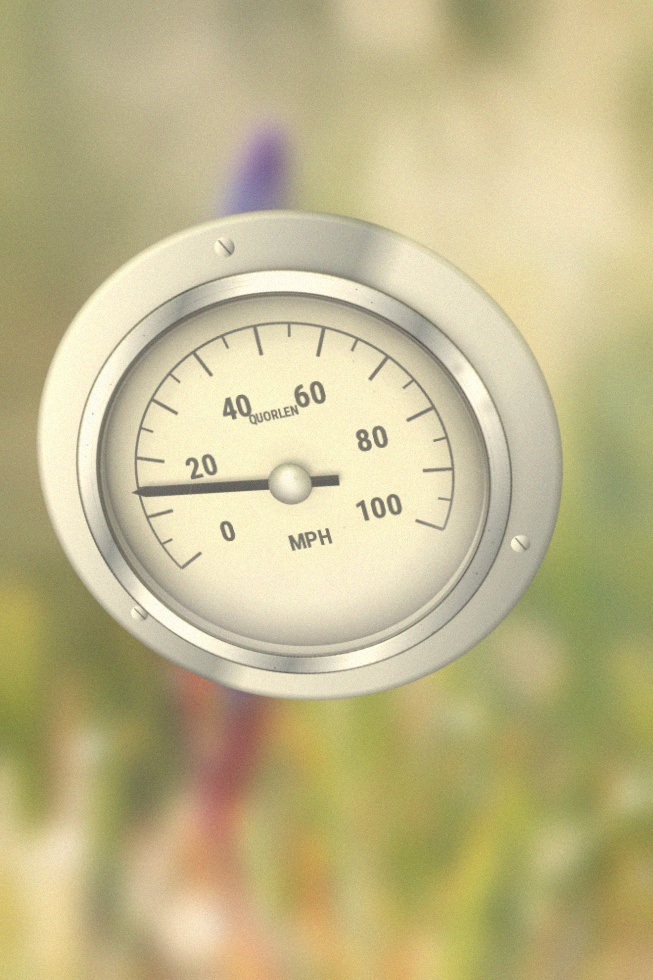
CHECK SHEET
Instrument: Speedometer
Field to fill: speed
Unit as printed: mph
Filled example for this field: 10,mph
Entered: 15,mph
